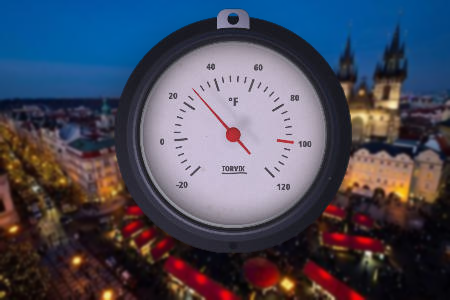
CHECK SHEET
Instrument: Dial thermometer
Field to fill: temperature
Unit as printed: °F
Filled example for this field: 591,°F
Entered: 28,°F
